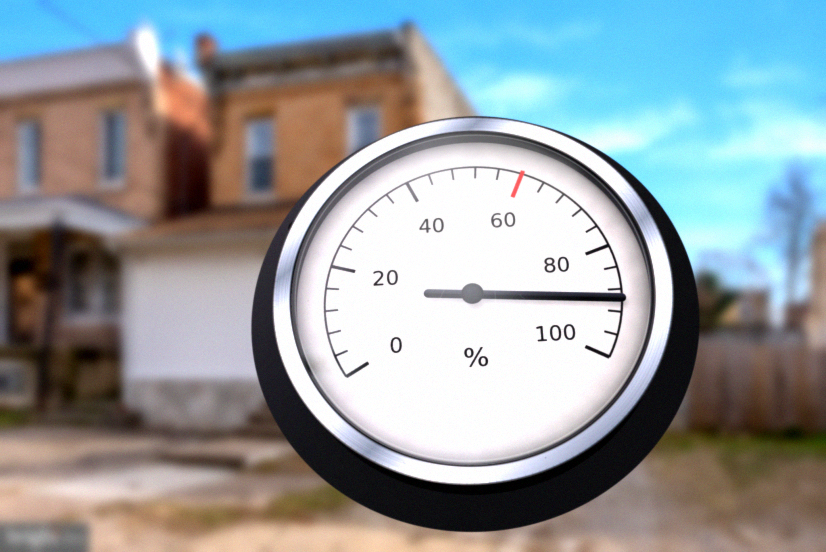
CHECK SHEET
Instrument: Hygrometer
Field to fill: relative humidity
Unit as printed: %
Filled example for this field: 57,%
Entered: 90,%
